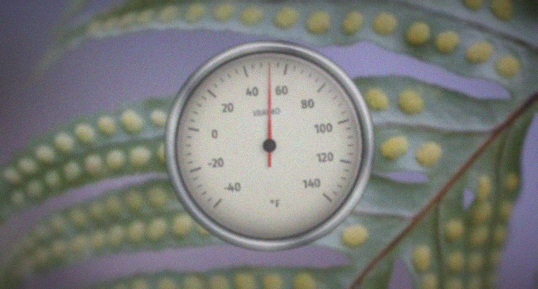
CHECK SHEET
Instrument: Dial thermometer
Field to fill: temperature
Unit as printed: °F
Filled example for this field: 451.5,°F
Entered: 52,°F
